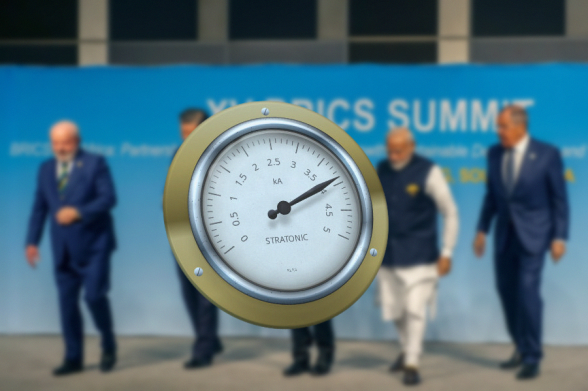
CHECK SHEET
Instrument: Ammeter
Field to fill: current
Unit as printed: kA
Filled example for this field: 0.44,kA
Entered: 3.9,kA
